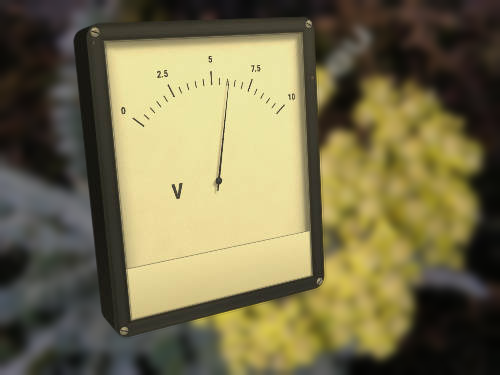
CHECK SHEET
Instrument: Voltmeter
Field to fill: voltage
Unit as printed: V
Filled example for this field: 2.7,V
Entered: 6,V
